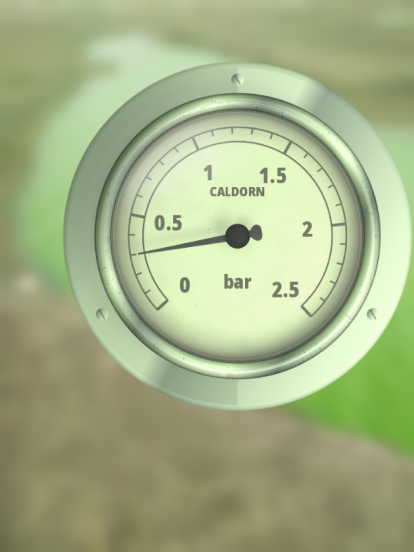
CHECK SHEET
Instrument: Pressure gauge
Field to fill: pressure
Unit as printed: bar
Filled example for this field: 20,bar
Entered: 0.3,bar
